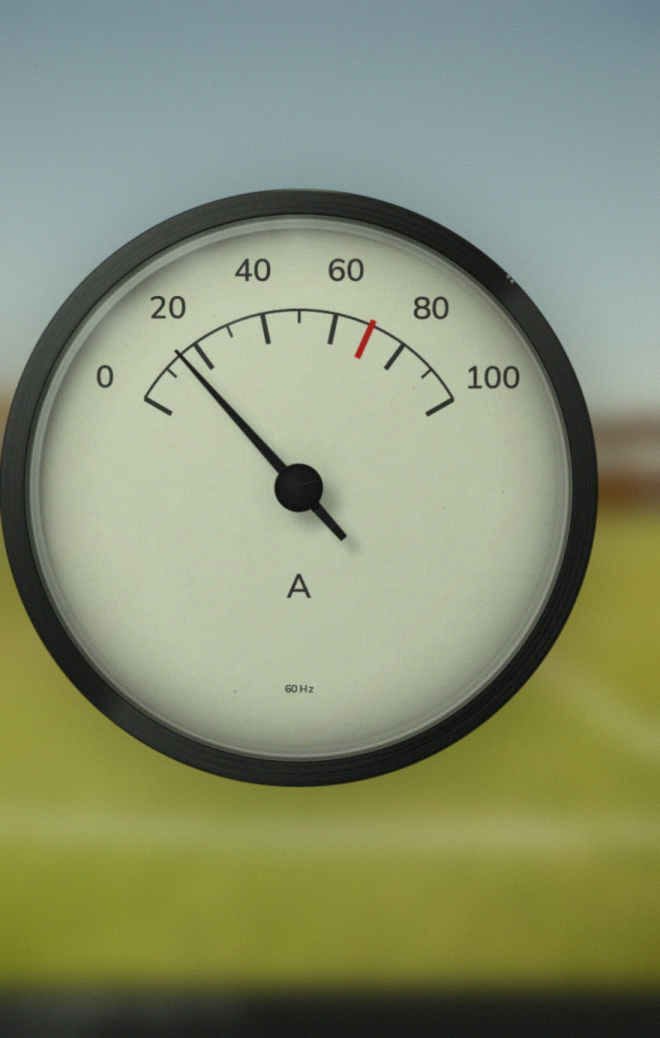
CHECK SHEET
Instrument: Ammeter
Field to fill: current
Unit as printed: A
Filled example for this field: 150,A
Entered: 15,A
